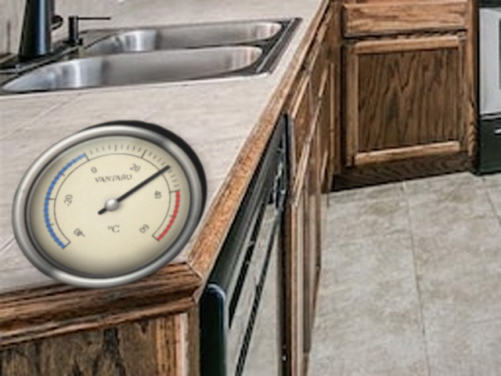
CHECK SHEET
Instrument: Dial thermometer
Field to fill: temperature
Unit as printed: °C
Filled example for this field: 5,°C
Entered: 30,°C
